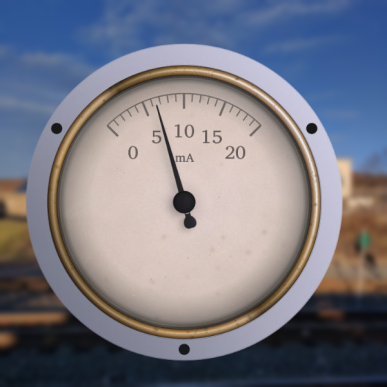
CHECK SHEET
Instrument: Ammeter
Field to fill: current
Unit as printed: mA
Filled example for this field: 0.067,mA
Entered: 6.5,mA
